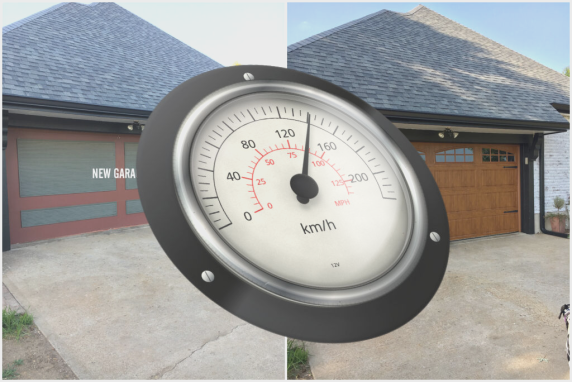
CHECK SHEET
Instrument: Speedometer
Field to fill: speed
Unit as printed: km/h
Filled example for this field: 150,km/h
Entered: 140,km/h
